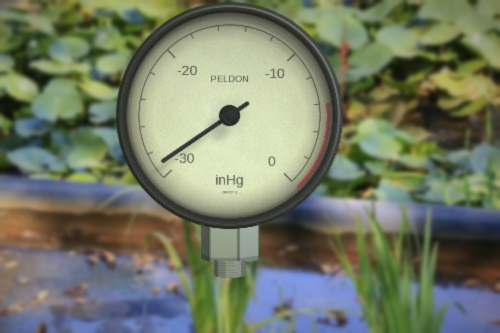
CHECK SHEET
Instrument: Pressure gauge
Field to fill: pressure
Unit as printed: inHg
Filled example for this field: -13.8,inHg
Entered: -29,inHg
